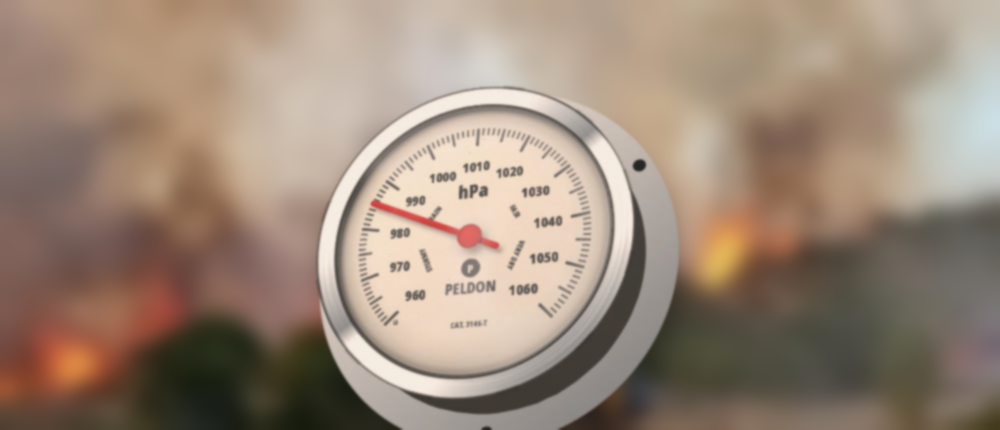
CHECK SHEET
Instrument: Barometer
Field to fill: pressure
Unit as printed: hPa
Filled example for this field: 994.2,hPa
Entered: 985,hPa
